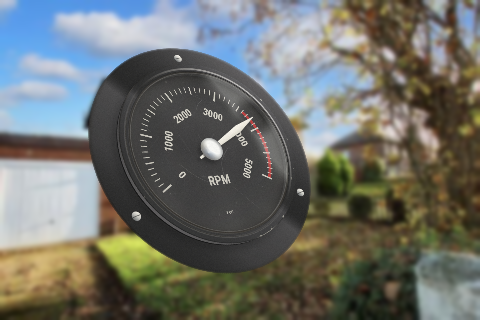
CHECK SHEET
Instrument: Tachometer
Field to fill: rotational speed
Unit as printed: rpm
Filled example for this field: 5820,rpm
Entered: 3800,rpm
